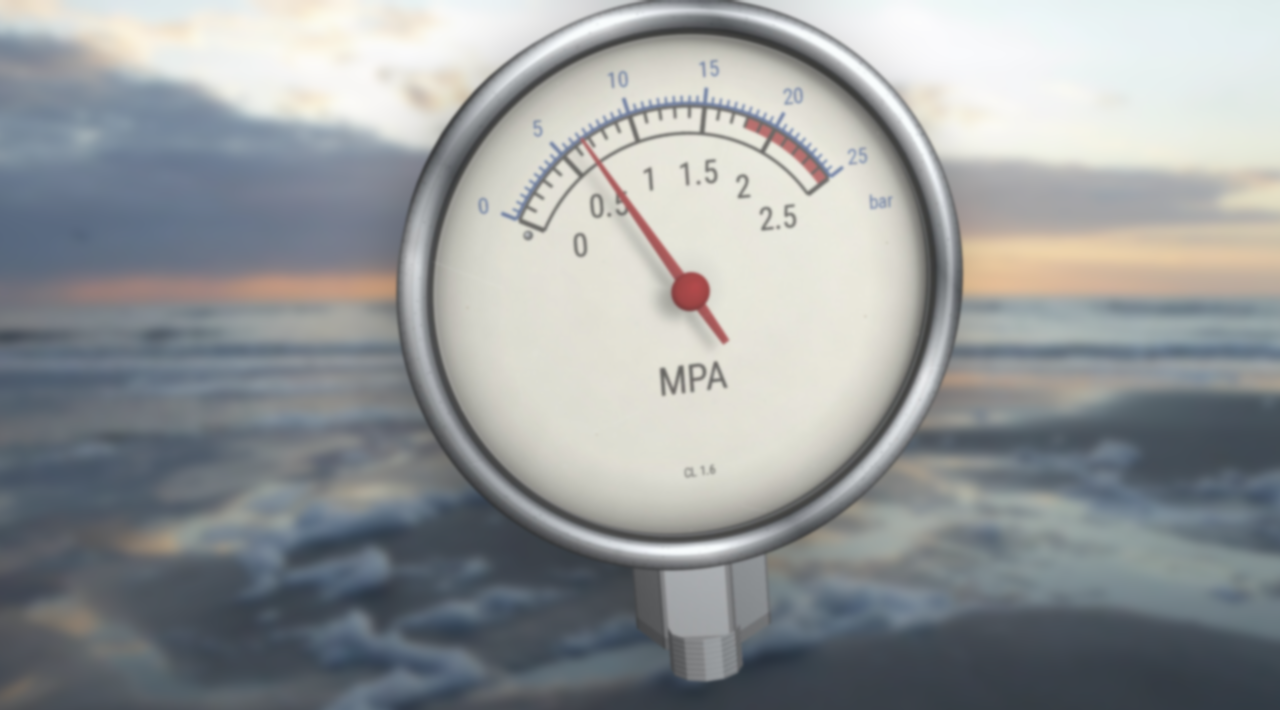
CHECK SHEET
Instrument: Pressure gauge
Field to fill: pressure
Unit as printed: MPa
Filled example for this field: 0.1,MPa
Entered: 0.65,MPa
